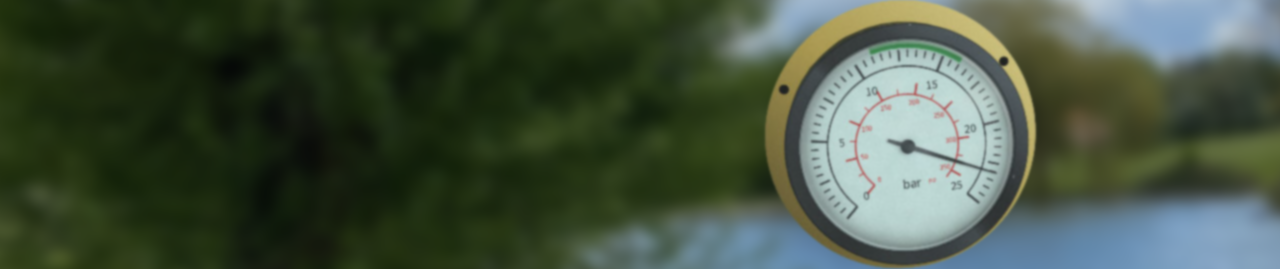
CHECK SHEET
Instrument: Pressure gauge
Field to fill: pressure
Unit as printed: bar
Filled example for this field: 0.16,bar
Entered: 23,bar
